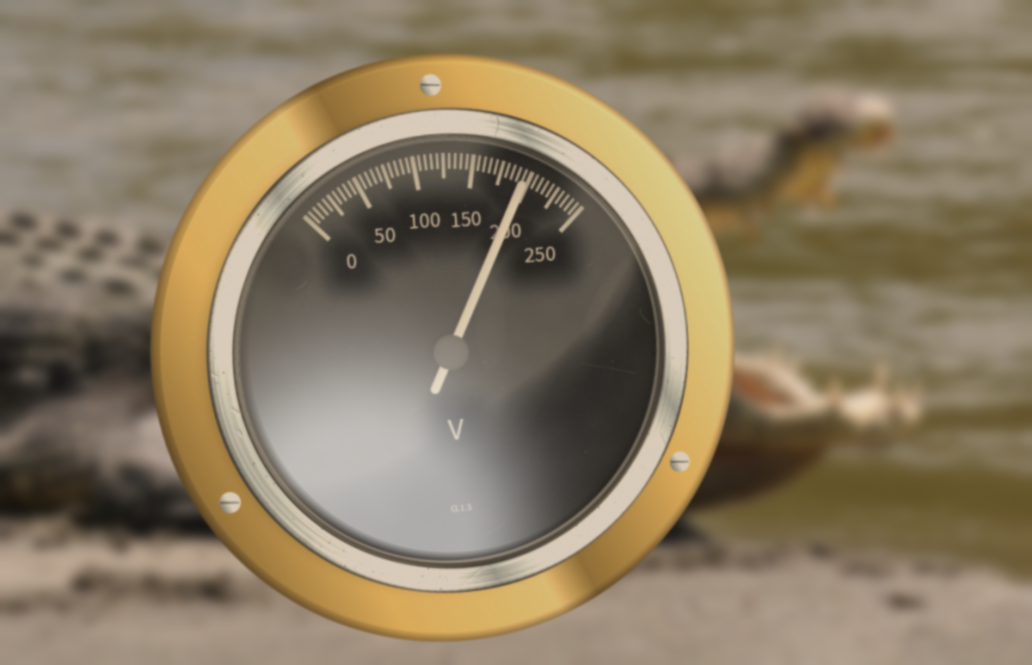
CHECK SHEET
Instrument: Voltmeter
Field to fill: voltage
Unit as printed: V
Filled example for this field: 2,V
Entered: 195,V
